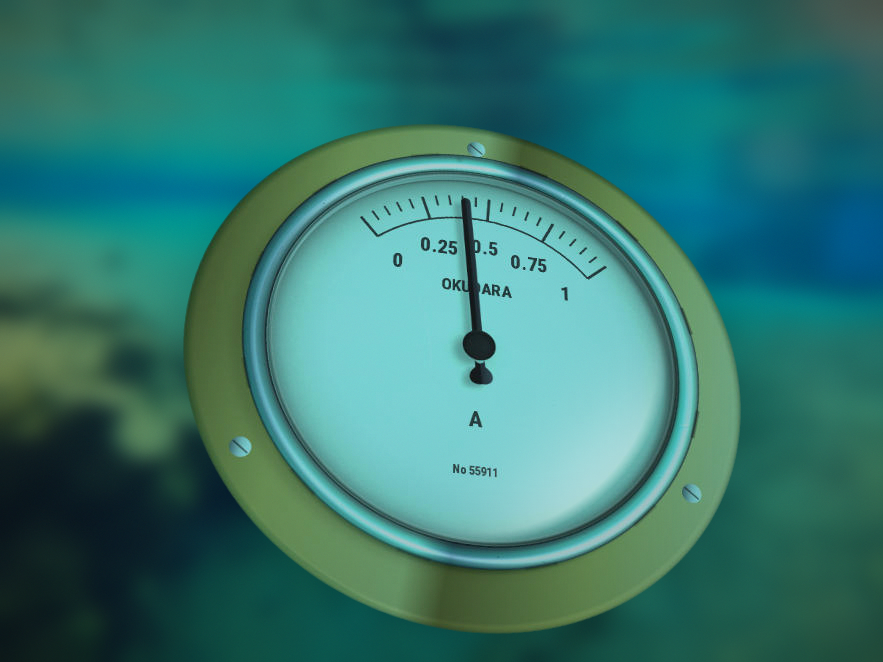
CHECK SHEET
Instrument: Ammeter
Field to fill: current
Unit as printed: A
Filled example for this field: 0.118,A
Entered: 0.4,A
